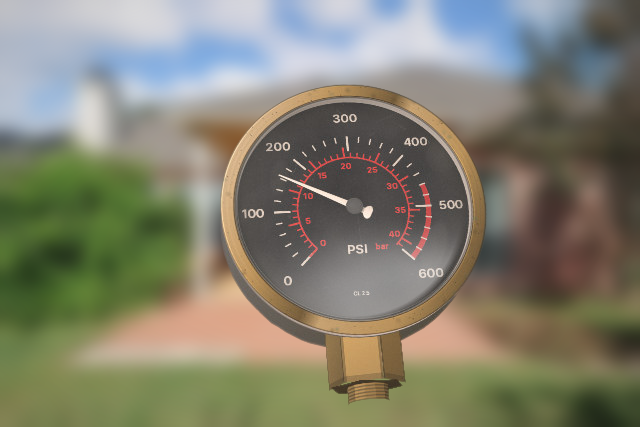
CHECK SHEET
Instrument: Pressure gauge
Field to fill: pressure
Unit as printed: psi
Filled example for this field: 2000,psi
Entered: 160,psi
